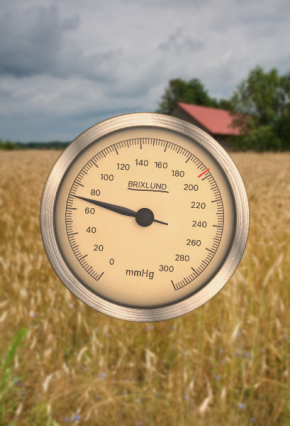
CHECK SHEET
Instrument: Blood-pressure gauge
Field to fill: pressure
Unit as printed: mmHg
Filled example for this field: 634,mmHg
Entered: 70,mmHg
